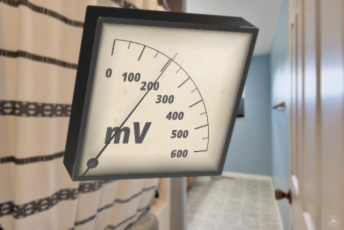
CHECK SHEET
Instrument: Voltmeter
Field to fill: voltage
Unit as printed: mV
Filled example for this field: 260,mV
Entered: 200,mV
